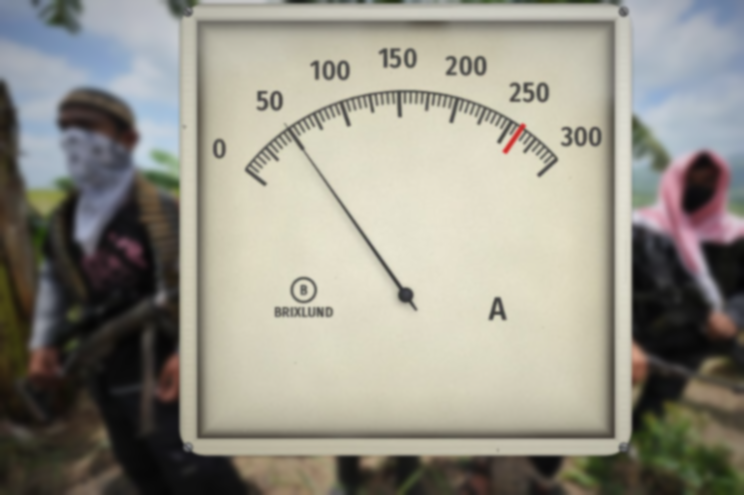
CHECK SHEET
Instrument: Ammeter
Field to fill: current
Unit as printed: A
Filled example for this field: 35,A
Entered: 50,A
